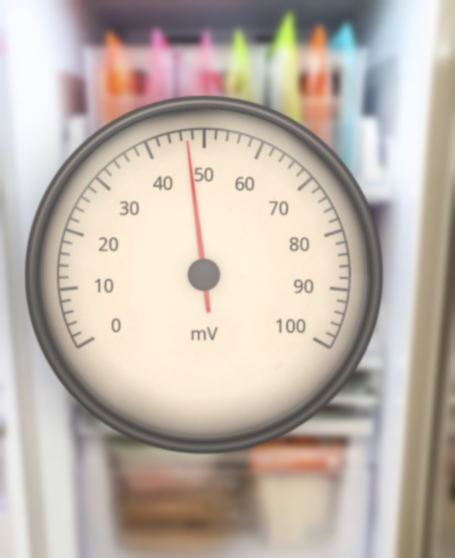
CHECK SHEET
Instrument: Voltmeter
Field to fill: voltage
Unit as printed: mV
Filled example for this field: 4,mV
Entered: 47,mV
